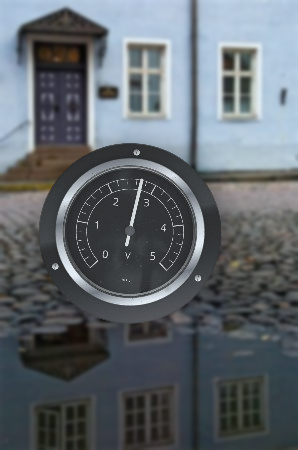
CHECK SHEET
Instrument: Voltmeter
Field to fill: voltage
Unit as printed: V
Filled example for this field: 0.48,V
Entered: 2.7,V
